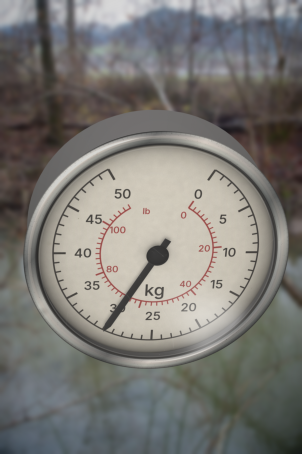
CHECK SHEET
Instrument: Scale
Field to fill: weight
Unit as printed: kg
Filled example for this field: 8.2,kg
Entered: 30,kg
